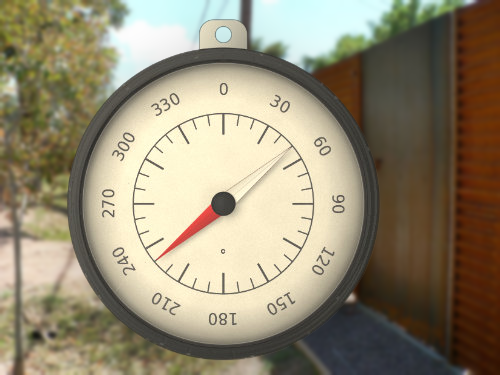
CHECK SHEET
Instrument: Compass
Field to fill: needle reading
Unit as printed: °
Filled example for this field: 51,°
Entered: 230,°
